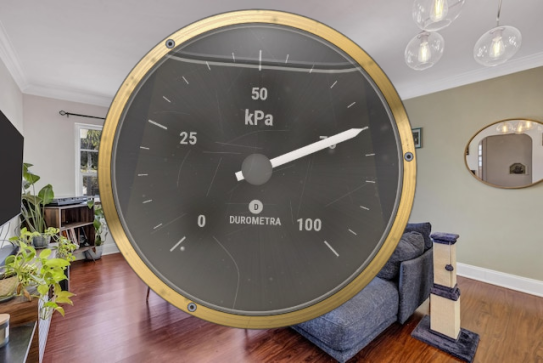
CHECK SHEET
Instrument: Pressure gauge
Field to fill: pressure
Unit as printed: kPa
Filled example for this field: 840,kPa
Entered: 75,kPa
